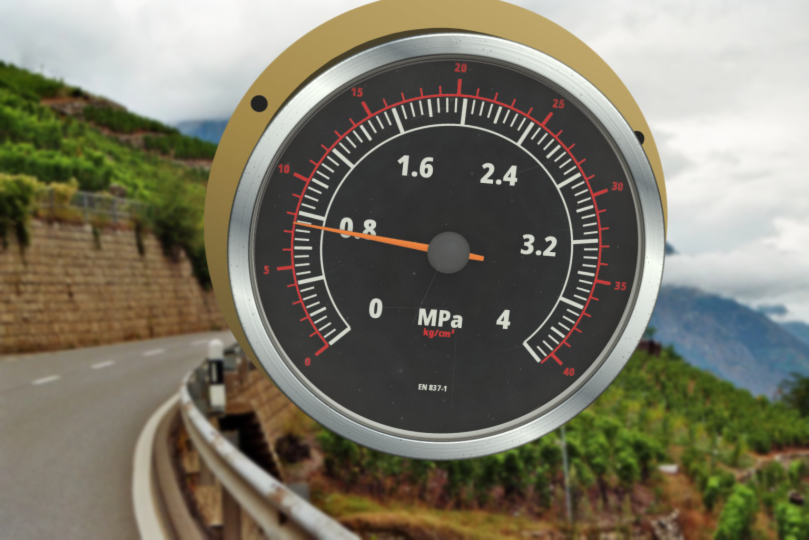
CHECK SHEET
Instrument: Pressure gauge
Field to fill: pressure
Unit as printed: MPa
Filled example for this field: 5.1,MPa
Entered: 0.75,MPa
